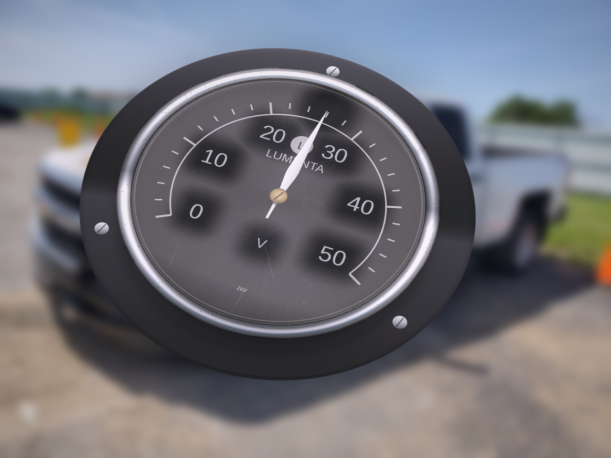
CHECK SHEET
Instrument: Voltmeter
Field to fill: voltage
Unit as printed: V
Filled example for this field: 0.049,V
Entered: 26,V
